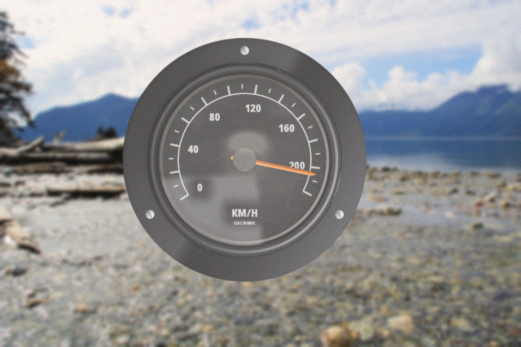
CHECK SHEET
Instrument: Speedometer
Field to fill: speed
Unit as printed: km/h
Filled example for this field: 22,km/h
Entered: 205,km/h
